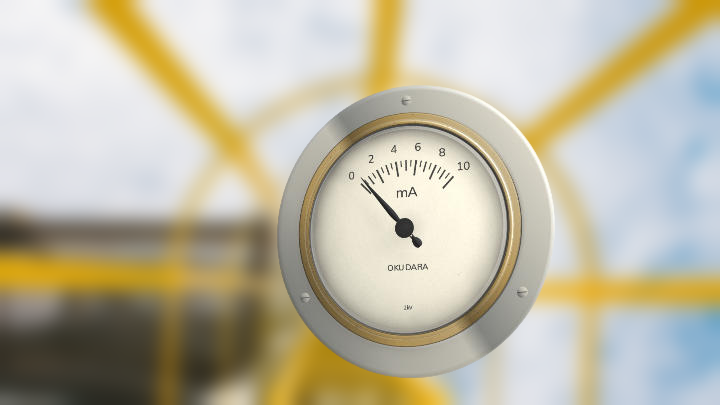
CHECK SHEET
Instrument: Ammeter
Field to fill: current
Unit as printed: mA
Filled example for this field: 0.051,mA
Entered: 0.5,mA
